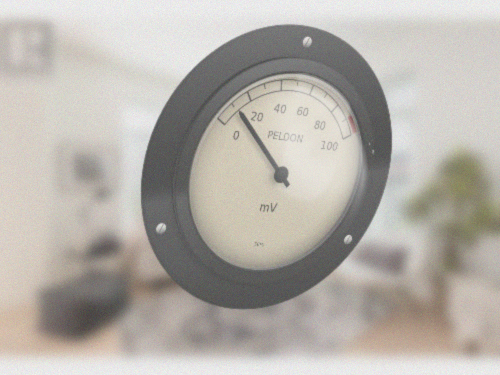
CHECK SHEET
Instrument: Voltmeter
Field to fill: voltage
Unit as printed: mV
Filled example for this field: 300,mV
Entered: 10,mV
